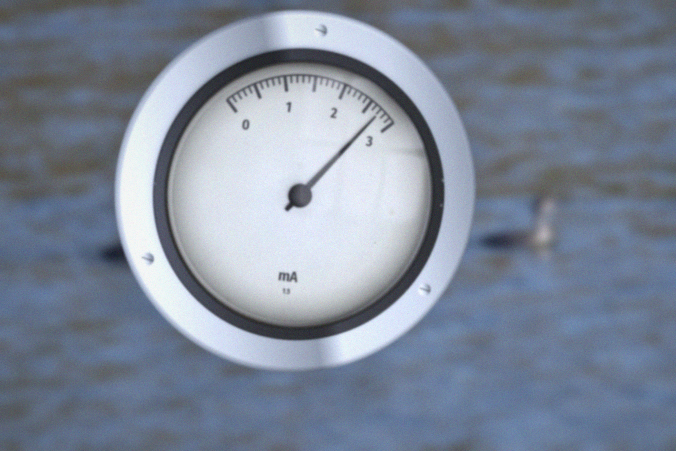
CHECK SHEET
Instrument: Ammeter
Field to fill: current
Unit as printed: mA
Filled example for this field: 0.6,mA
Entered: 2.7,mA
